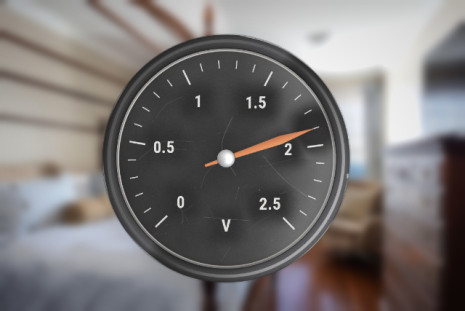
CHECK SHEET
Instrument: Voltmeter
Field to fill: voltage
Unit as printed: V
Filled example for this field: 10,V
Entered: 1.9,V
